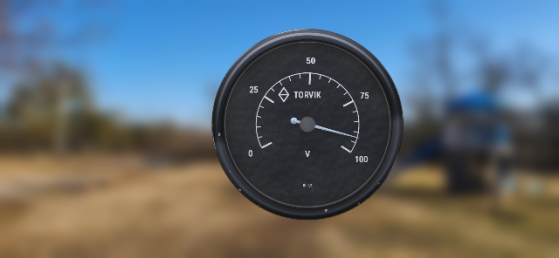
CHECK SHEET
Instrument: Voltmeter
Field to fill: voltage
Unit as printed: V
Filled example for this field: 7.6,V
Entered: 92.5,V
